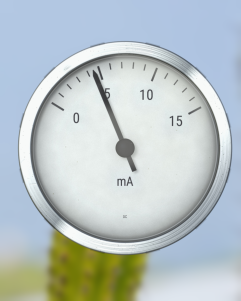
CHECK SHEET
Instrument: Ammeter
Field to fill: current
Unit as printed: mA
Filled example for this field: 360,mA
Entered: 4.5,mA
